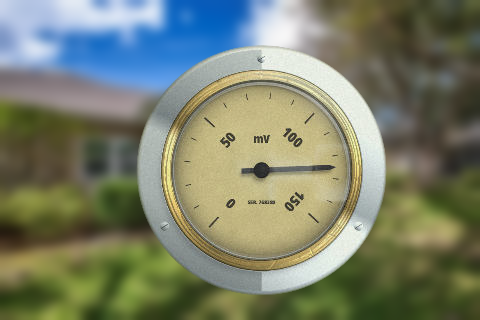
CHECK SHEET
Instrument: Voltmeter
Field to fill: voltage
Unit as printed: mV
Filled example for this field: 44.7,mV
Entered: 125,mV
